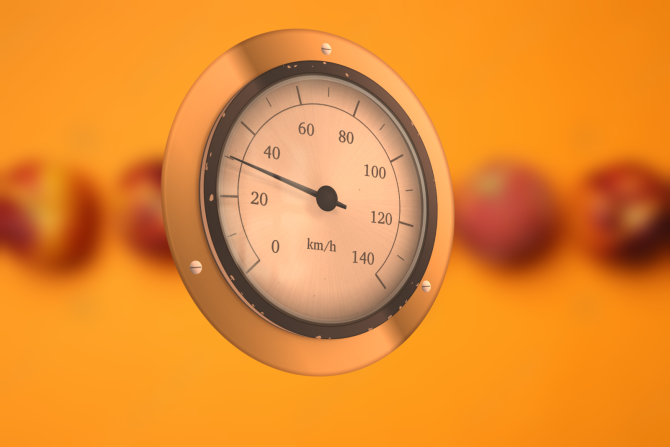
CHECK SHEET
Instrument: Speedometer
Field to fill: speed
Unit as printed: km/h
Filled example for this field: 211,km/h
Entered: 30,km/h
